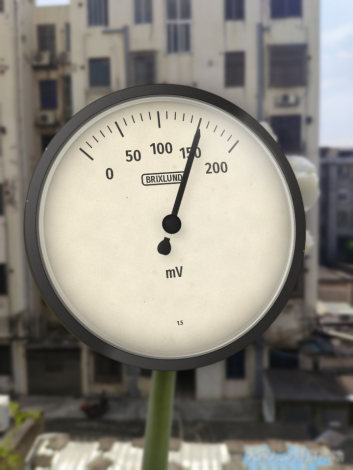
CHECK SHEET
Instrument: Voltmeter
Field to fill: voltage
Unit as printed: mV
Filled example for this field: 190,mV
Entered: 150,mV
